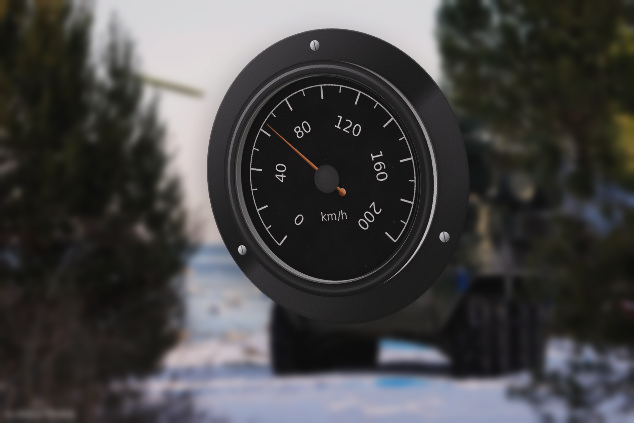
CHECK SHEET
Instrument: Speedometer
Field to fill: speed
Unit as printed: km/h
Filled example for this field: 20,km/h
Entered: 65,km/h
